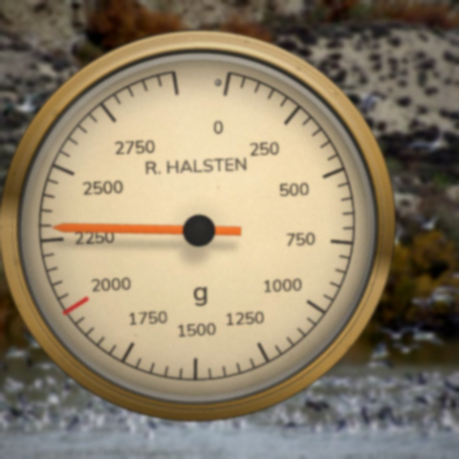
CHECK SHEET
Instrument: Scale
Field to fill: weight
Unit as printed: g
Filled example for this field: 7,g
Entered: 2300,g
